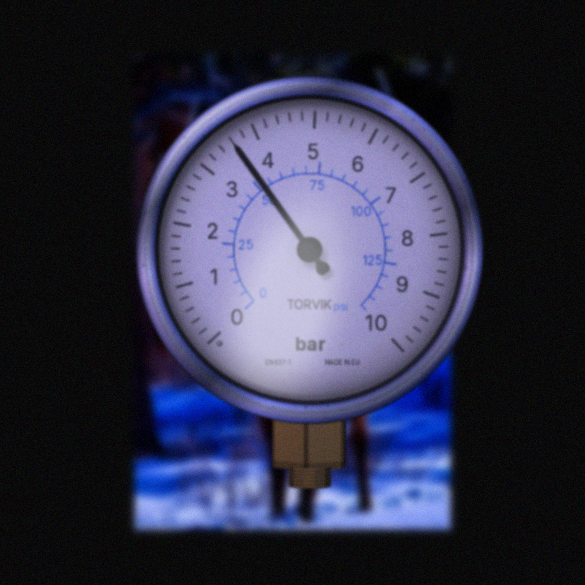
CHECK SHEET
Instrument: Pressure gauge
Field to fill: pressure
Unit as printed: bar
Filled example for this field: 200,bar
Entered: 3.6,bar
